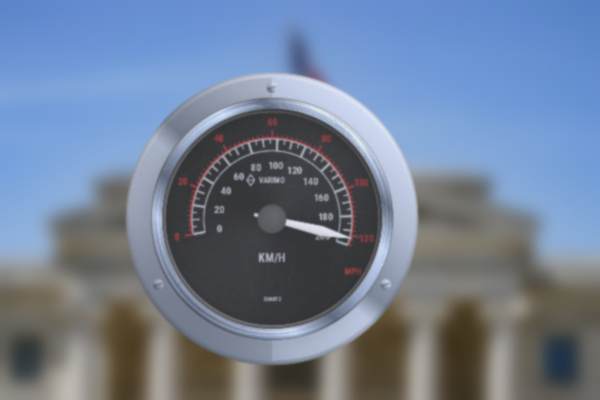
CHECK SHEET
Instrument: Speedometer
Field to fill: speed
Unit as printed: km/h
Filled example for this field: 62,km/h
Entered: 195,km/h
